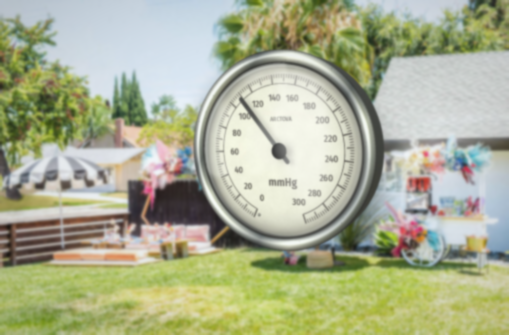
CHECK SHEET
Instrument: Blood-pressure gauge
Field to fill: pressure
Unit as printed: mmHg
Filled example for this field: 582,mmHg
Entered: 110,mmHg
